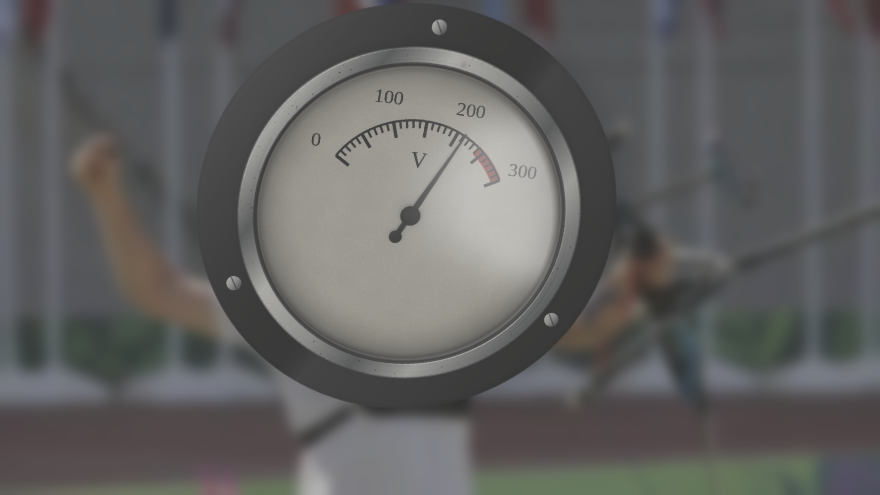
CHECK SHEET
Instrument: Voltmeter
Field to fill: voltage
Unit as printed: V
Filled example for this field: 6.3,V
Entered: 210,V
